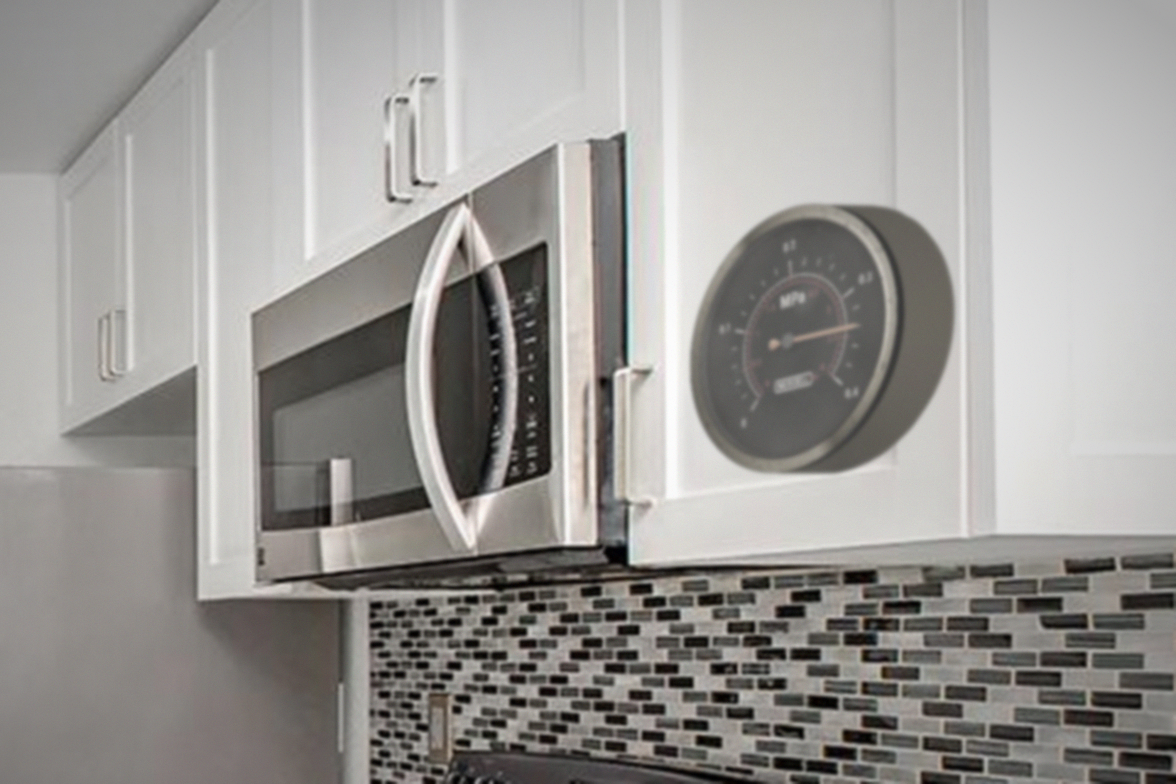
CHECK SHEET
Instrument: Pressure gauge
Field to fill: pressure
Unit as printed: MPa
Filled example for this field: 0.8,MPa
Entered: 0.34,MPa
